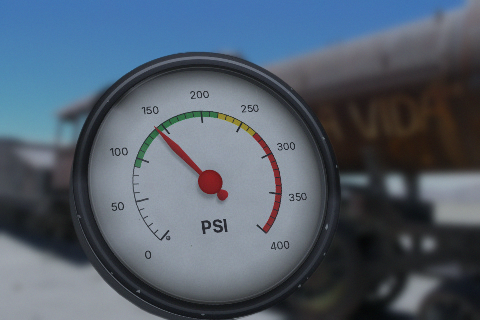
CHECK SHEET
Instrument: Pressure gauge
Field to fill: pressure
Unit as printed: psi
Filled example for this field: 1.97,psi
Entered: 140,psi
